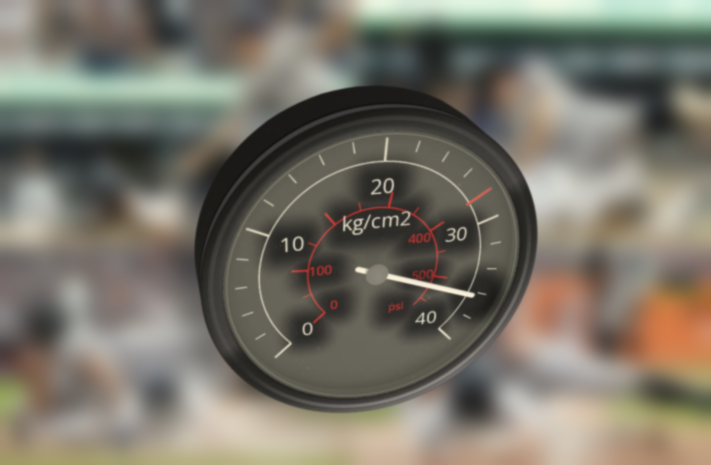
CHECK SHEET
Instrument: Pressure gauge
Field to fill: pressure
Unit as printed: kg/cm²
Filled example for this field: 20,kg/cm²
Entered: 36,kg/cm²
